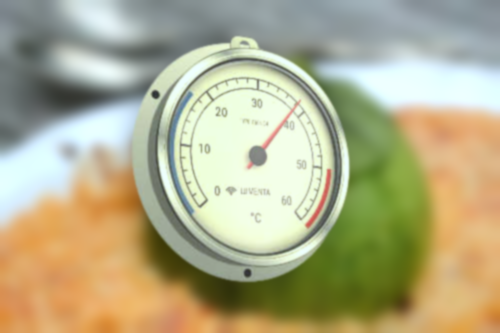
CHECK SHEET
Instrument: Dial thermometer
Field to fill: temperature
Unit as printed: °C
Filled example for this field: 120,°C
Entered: 38,°C
